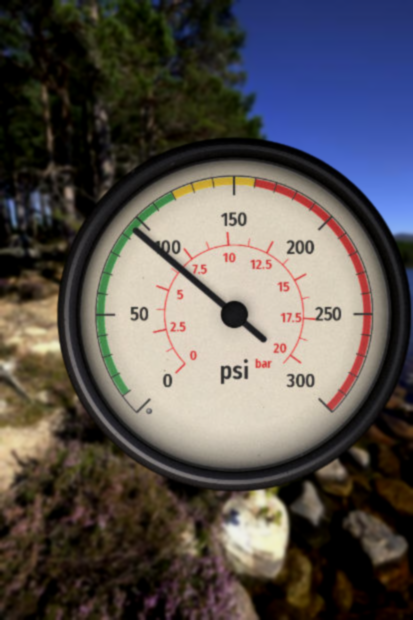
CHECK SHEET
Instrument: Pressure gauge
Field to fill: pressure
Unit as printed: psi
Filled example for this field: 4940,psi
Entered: 95,psi
